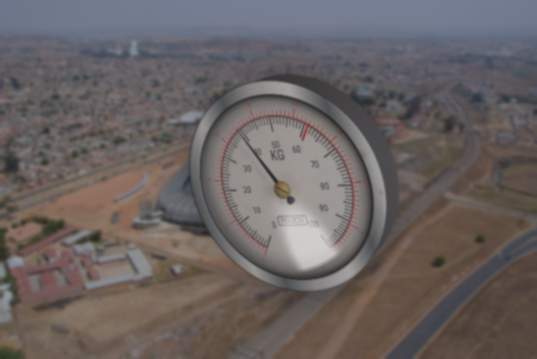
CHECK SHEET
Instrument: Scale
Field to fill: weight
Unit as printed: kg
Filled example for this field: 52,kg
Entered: 40,kg
